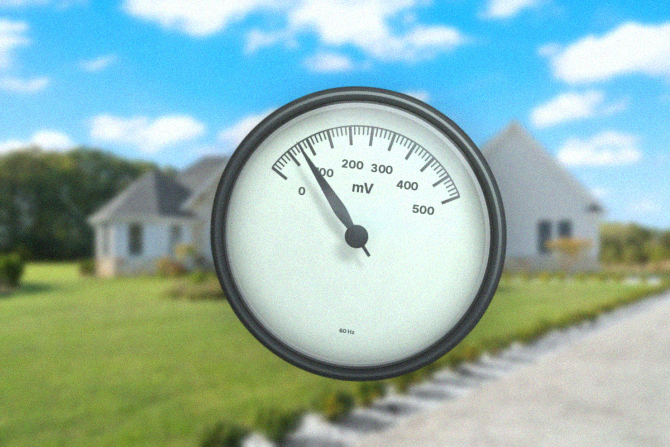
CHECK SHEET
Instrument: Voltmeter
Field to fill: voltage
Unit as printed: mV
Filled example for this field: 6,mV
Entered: 80,mV
